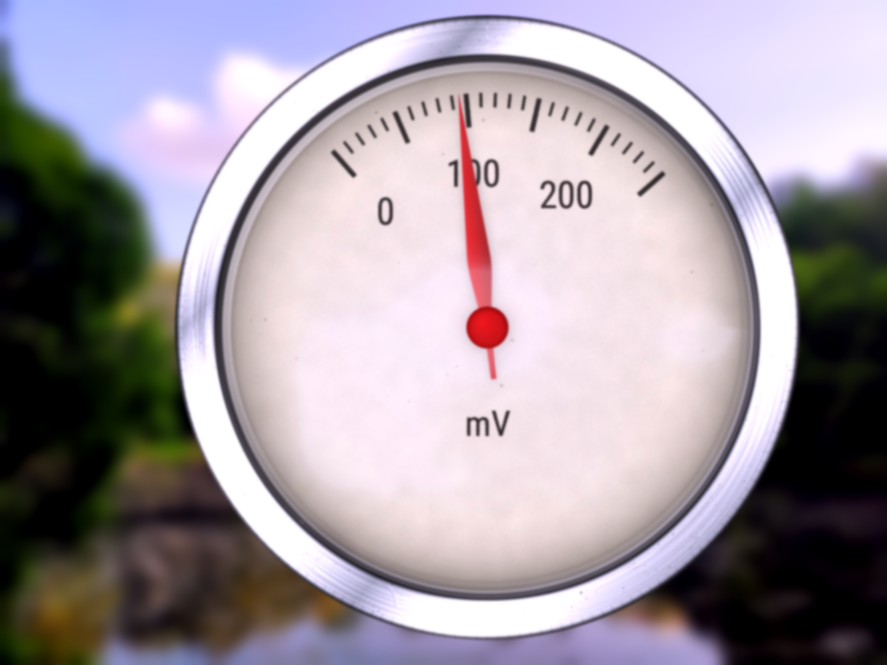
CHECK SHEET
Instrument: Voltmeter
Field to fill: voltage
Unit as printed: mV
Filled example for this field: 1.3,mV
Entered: 95,mV
